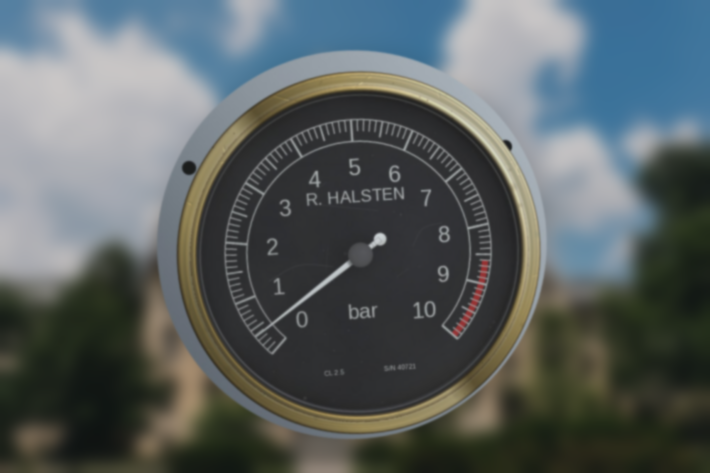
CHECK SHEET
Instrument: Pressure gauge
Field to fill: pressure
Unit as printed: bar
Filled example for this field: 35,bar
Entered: 0.4,bar
